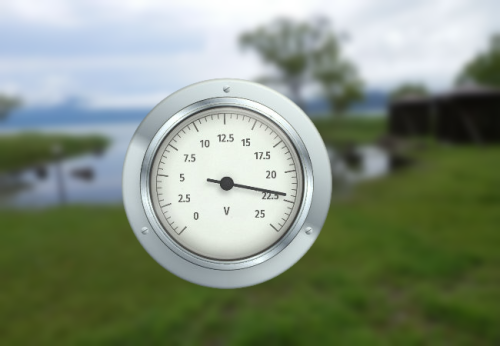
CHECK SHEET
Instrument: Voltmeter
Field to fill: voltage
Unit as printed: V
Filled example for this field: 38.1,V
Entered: 22,V
